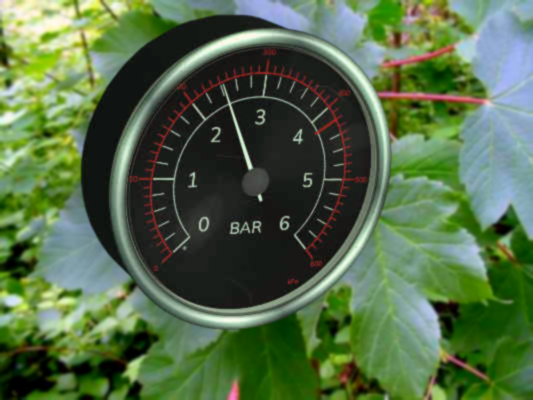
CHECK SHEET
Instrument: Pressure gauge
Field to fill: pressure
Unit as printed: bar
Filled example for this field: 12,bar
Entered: 2.4,bar
